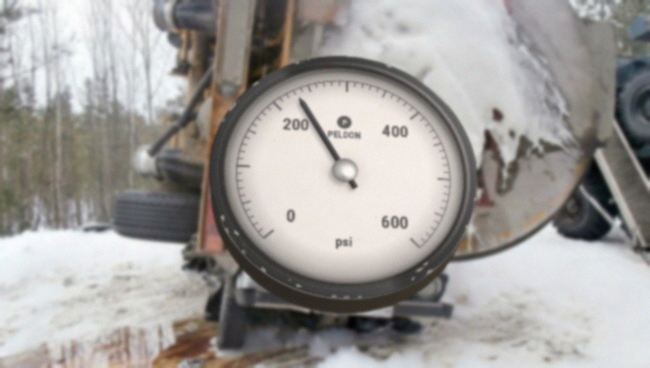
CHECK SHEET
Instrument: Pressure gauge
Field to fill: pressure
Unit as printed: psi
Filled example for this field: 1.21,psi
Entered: 230,psi
